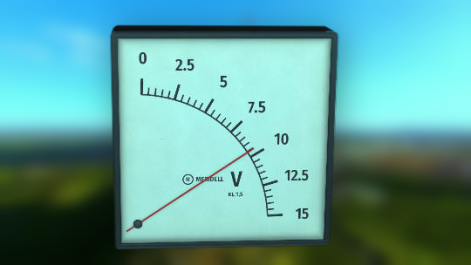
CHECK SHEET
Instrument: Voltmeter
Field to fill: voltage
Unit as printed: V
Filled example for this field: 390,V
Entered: 9.5,V
